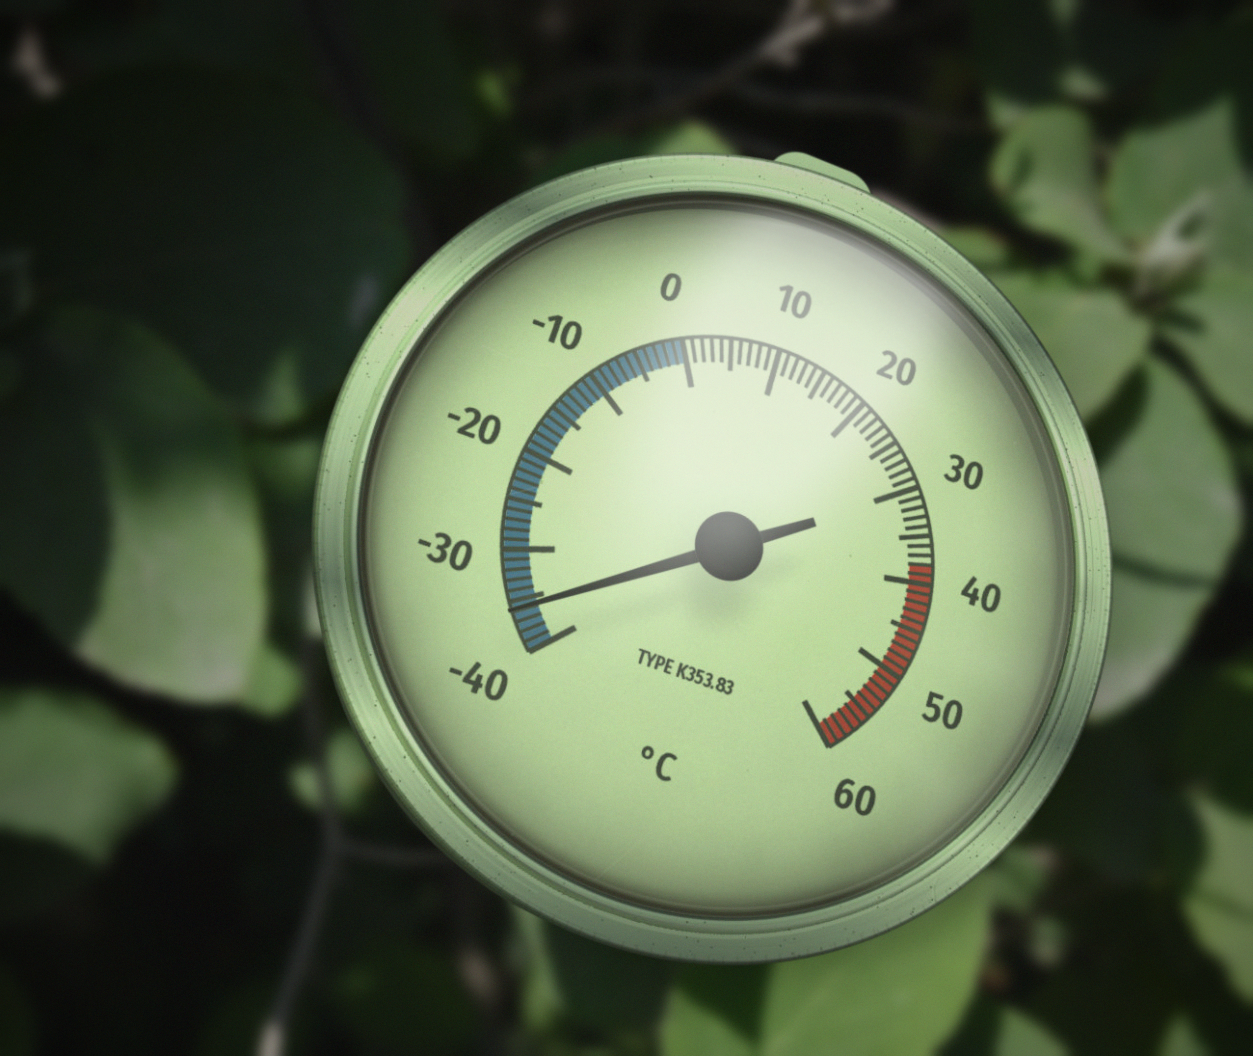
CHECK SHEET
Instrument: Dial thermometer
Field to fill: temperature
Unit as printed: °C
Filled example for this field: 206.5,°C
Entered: -36,°C
